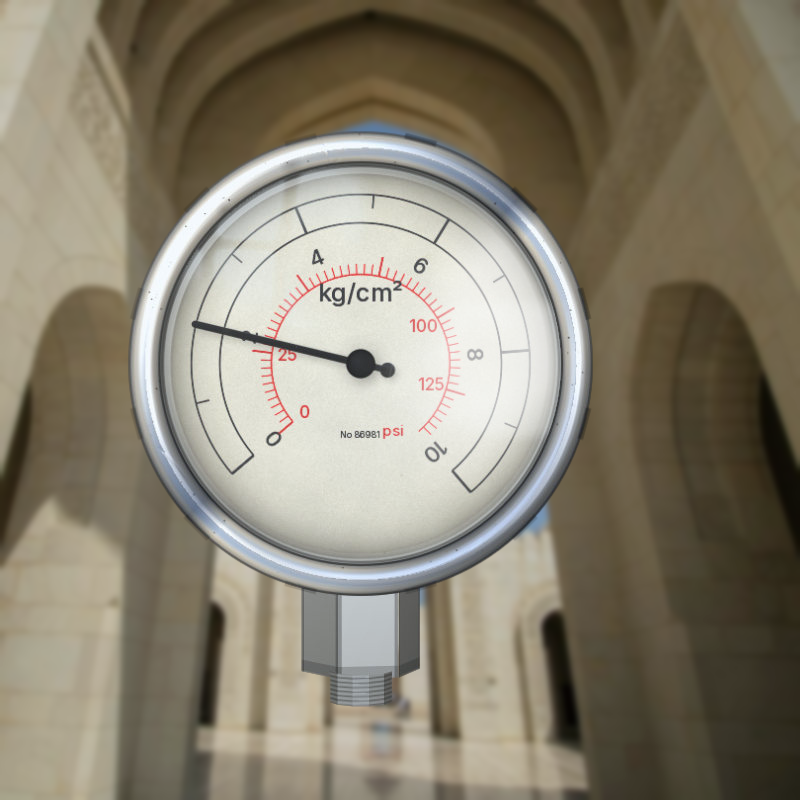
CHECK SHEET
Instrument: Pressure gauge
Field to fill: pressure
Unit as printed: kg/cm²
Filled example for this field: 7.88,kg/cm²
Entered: 2,kg/cm²
